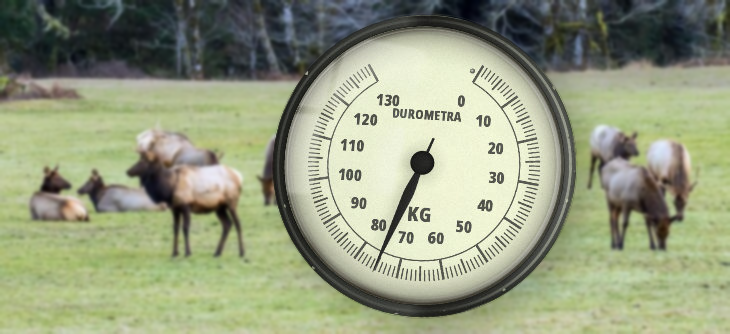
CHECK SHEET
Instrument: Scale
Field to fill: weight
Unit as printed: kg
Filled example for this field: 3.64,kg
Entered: 75,kg
